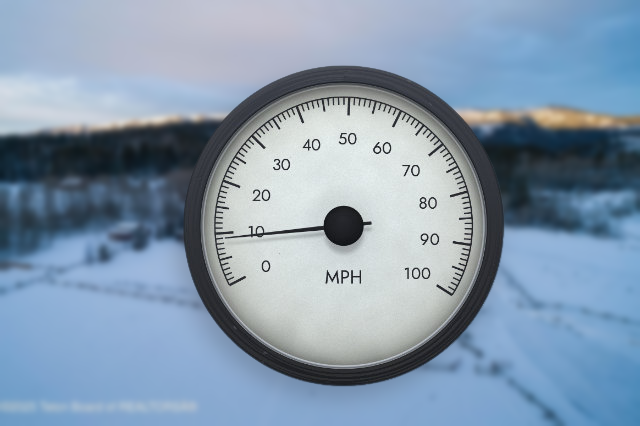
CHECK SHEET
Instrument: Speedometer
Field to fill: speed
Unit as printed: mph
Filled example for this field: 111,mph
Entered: 9,mph
